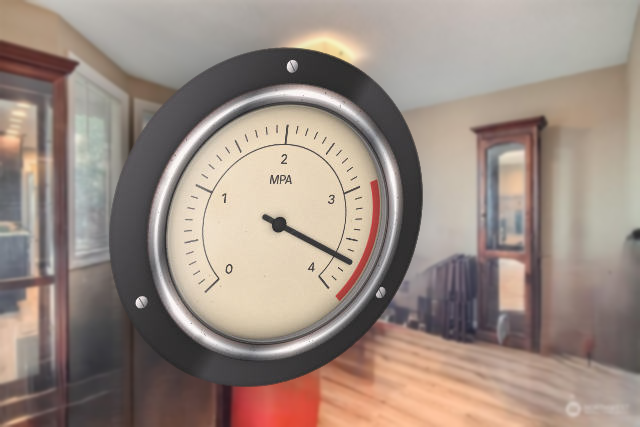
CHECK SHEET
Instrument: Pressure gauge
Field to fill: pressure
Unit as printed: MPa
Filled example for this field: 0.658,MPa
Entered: 3.7,MPa
